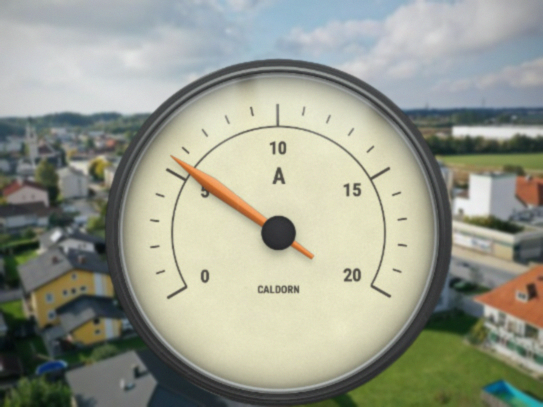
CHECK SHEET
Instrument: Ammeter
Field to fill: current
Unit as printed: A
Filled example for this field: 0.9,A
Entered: 5.5,A
